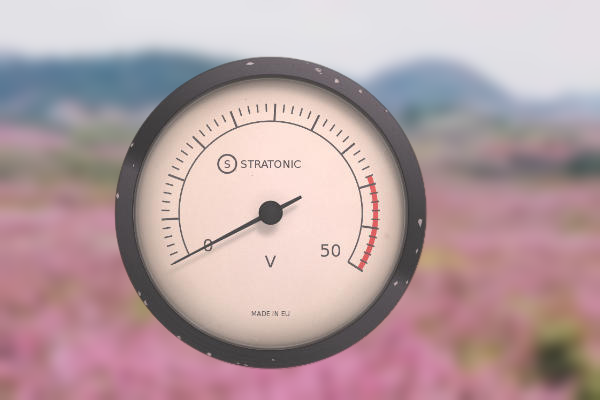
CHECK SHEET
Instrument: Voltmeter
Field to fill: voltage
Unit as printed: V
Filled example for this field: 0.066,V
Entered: 0,V
